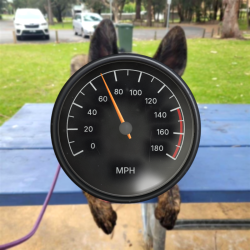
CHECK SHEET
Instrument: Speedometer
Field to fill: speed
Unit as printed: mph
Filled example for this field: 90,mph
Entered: 70,mph
